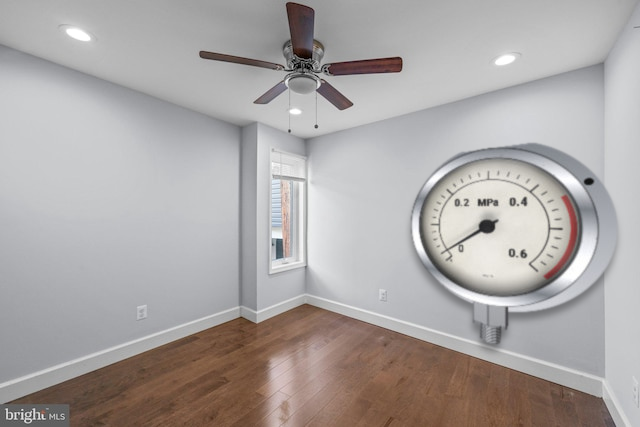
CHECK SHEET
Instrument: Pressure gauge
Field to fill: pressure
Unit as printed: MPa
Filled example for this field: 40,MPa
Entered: 0.02,MPa
